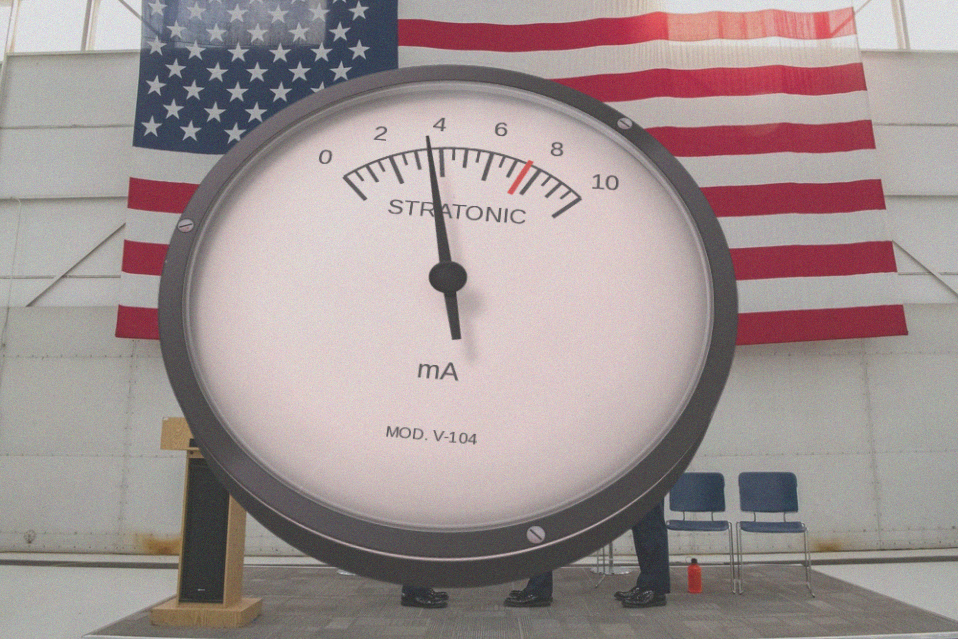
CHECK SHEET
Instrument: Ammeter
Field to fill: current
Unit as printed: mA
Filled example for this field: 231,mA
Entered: 3.5,mA
